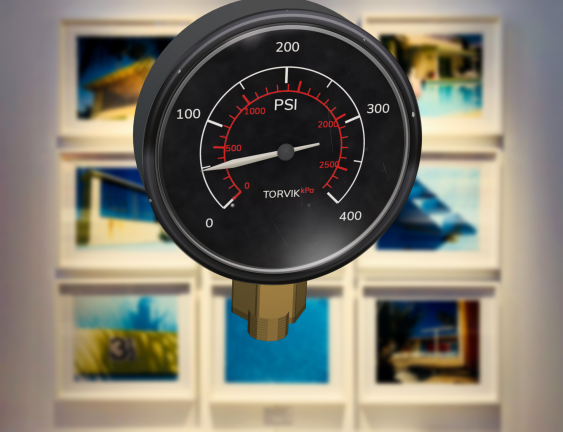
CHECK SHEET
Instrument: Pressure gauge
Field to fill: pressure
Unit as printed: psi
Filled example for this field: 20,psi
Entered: 50,psi
